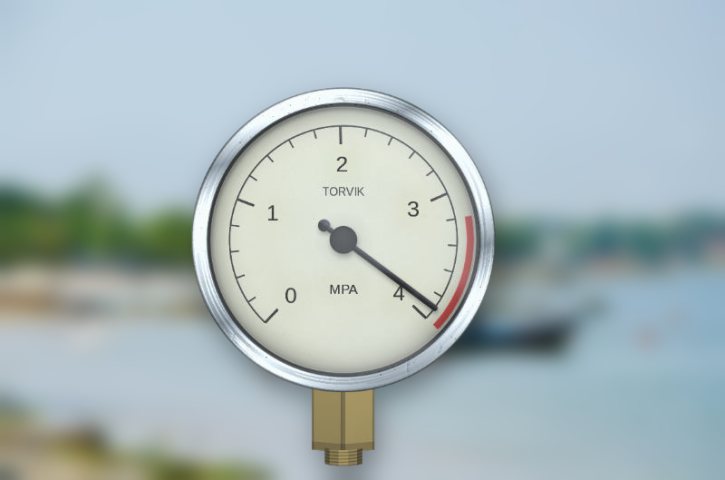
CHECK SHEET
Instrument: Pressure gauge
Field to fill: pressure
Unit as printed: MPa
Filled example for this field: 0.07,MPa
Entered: 3.9,MPa
